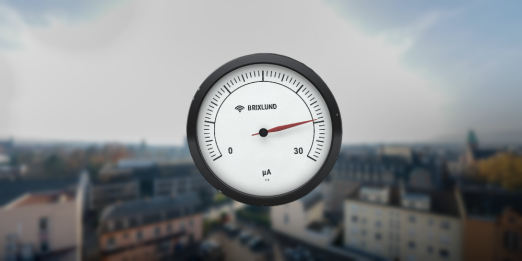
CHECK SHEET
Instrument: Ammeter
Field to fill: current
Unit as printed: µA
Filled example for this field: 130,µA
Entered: 24.5,µA
